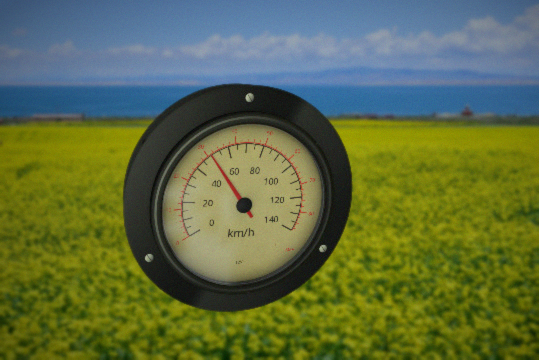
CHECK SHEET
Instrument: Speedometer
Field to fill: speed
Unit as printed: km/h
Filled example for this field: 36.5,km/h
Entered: 50,km/h
